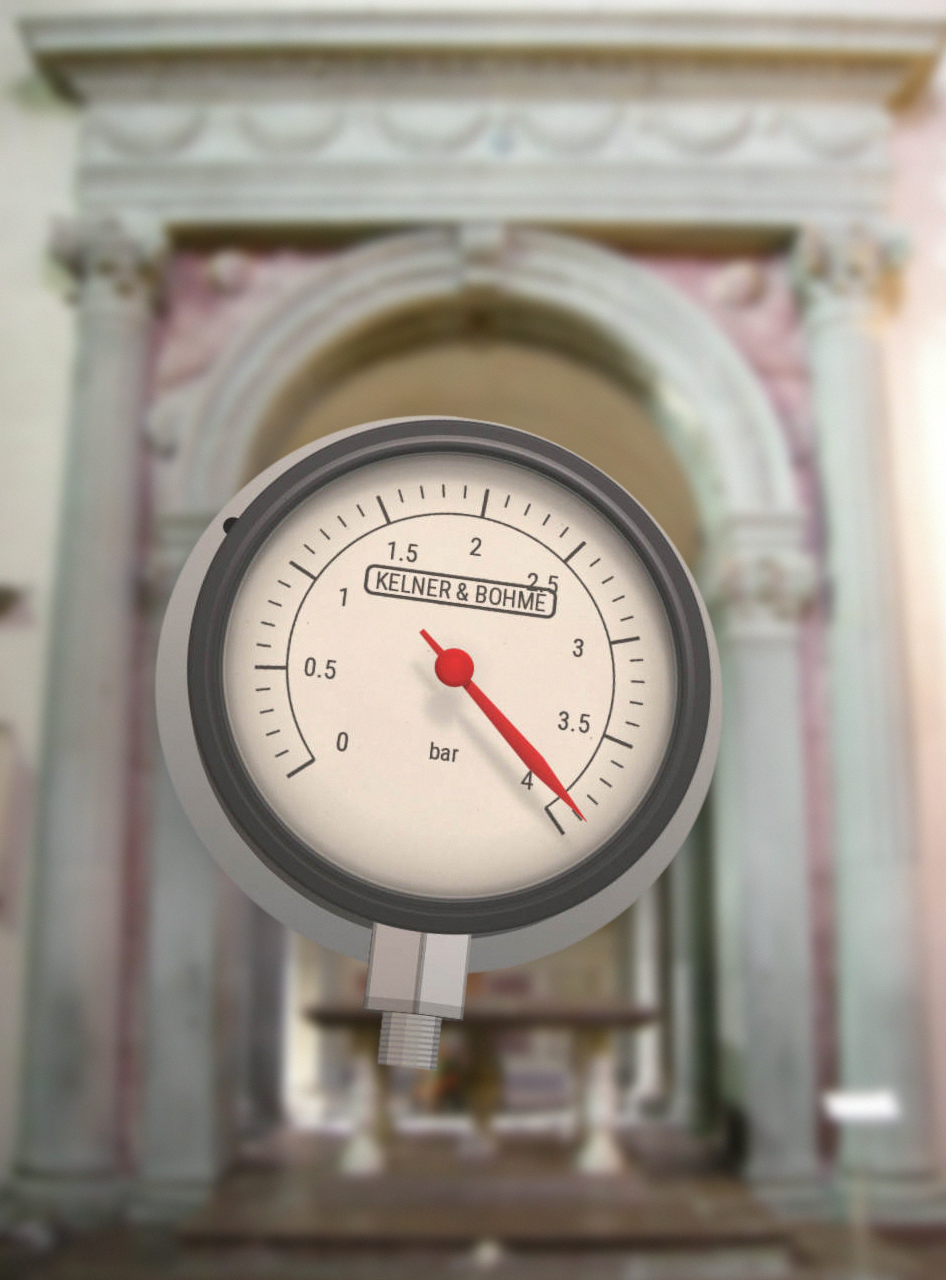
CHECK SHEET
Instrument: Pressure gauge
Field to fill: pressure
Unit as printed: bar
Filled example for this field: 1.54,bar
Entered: 3.9,bar
